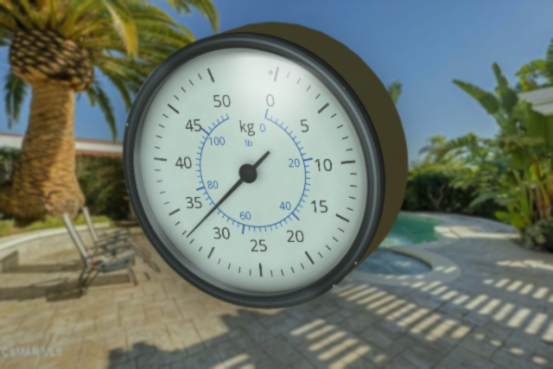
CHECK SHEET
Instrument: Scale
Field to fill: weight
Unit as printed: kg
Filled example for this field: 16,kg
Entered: 32.5,kg
